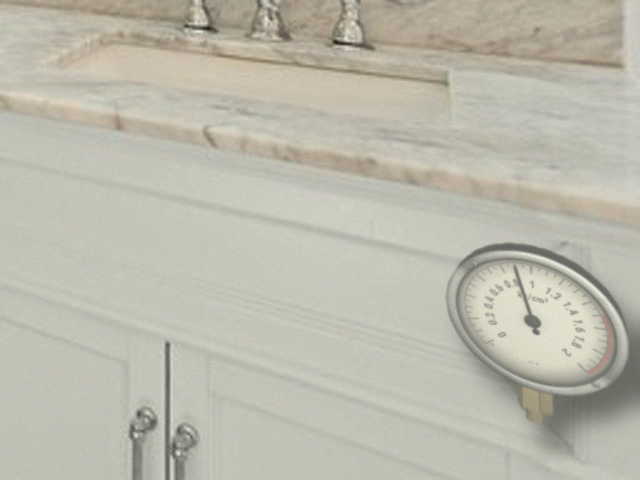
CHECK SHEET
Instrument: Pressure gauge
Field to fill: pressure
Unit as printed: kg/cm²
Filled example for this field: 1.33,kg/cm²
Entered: 0.9,kg/cm²
